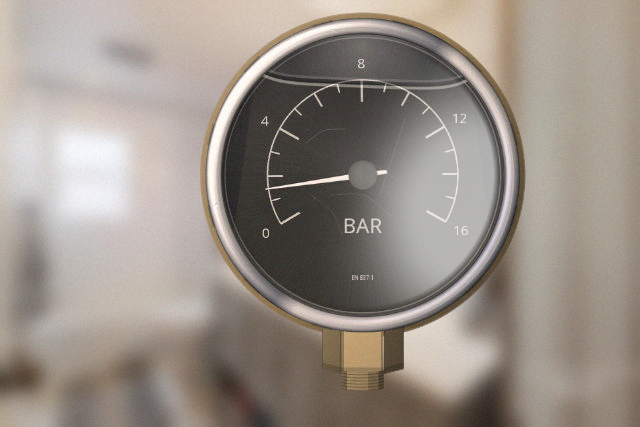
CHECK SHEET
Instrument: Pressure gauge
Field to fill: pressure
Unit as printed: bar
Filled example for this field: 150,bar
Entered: 1.5,bar
